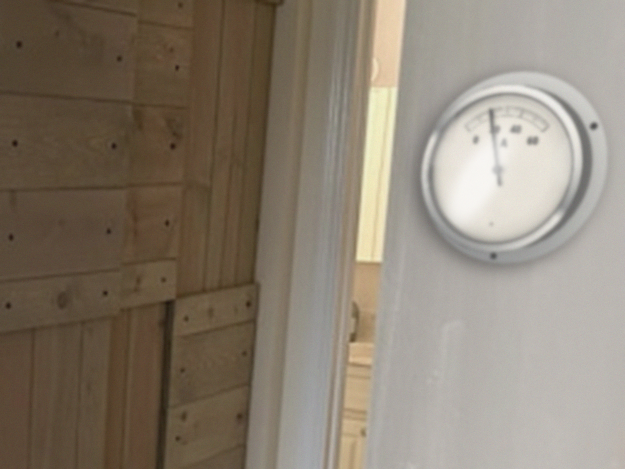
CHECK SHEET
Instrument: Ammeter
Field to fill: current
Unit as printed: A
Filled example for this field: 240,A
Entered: 20,A
